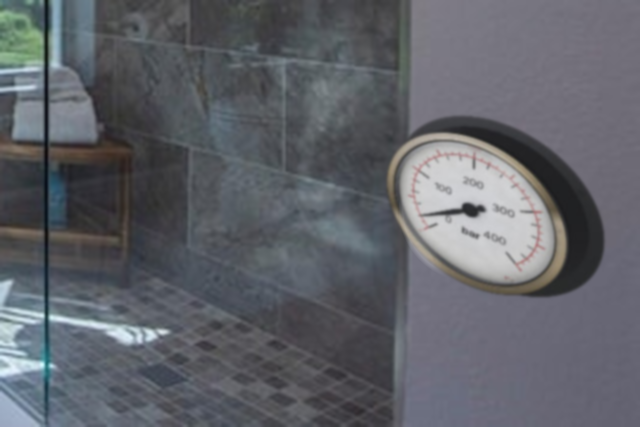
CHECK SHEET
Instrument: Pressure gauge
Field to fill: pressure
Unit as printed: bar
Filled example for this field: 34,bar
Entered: 20,bar
